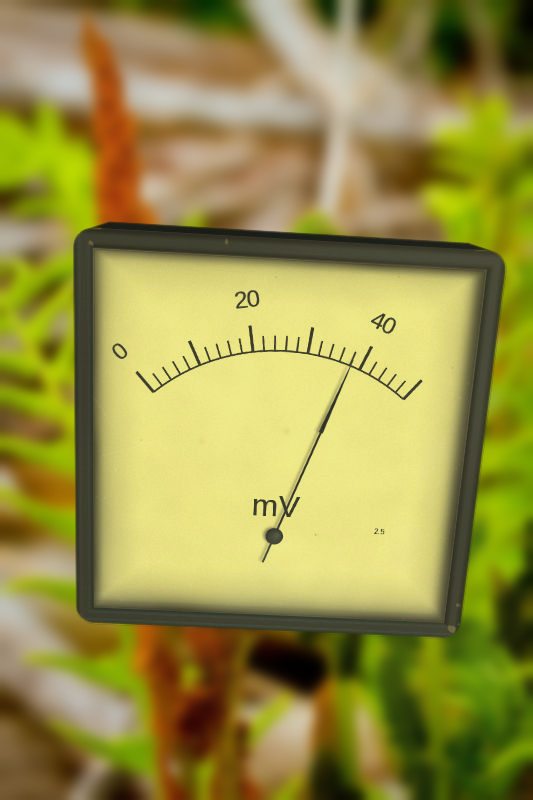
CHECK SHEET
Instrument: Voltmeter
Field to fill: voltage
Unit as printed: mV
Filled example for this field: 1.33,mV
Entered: 38,mV
